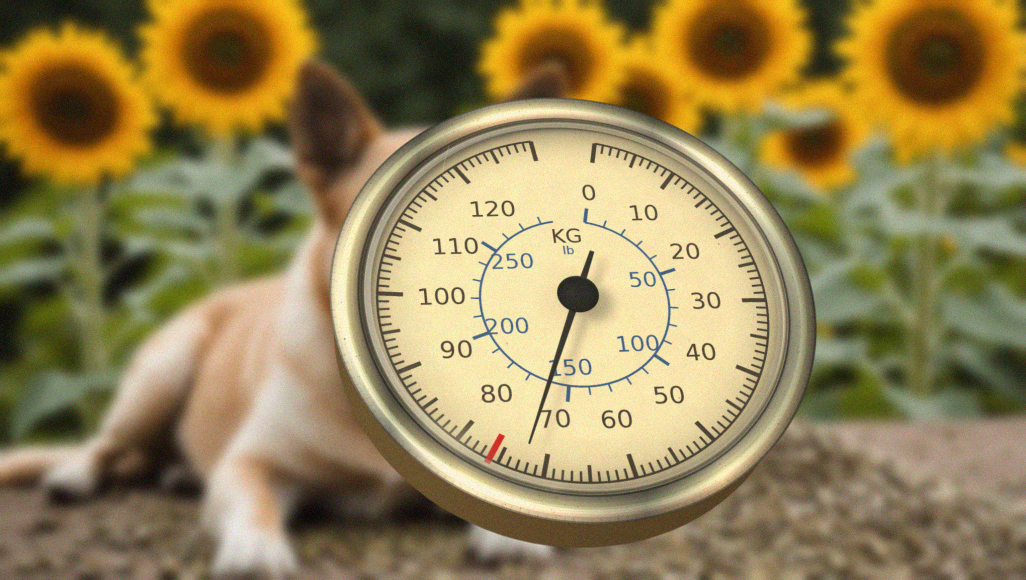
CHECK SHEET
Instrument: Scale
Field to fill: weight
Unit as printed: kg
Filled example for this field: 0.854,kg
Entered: 72.5,kg
